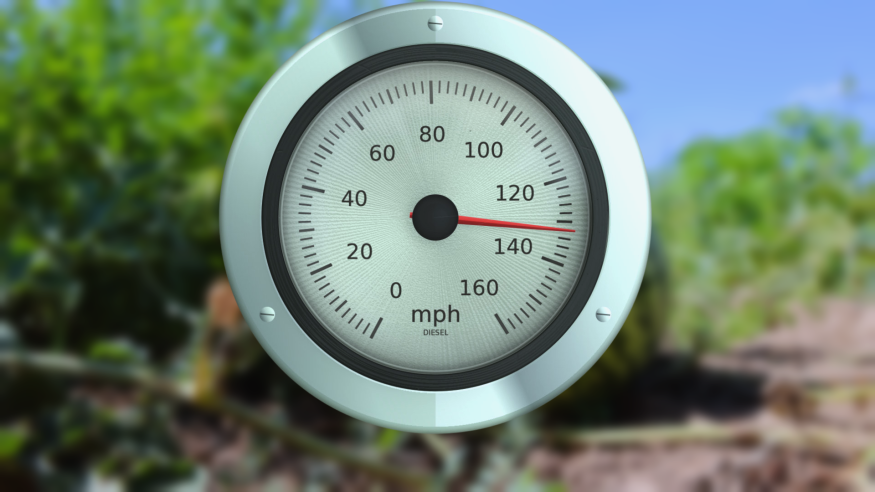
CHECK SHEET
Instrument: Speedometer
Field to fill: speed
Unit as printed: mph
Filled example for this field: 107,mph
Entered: 132,mph
